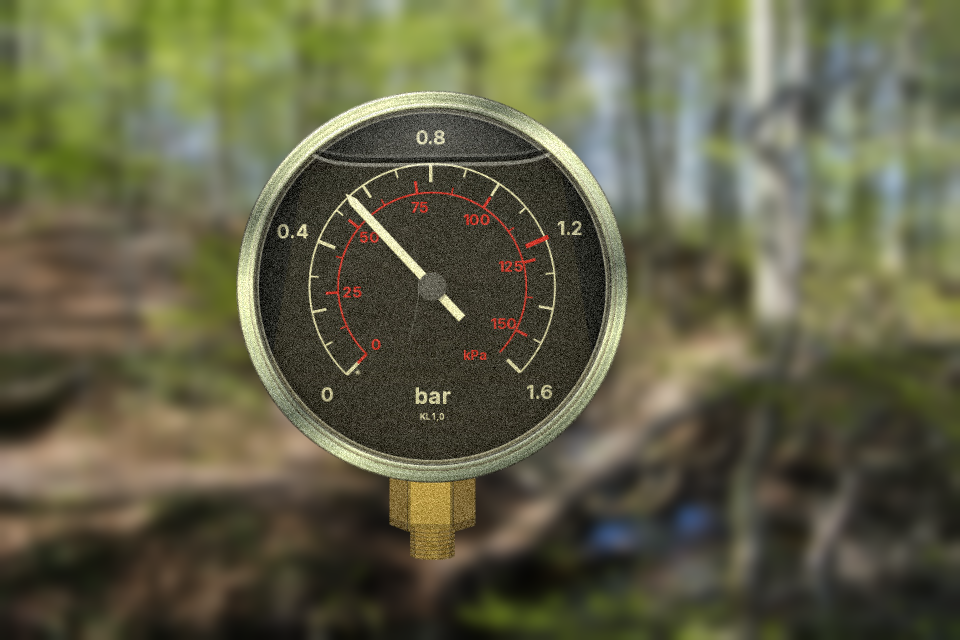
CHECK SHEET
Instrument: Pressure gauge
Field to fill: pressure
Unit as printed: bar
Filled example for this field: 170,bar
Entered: 0.55,bar
